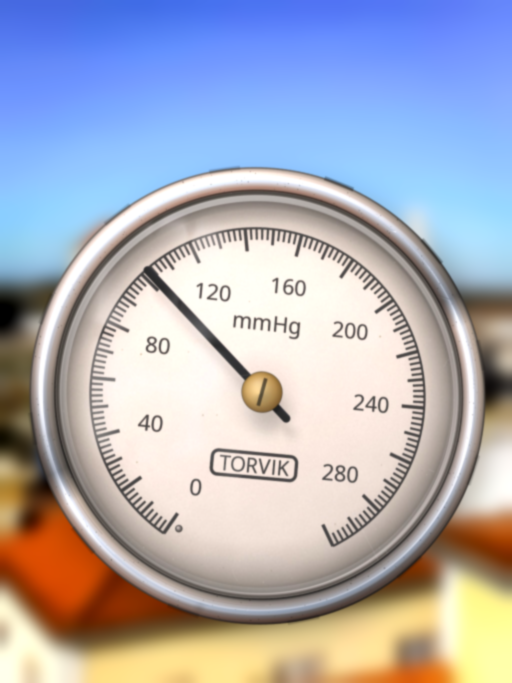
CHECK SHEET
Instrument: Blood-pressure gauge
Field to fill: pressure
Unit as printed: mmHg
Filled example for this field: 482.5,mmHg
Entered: 102,mmHg
